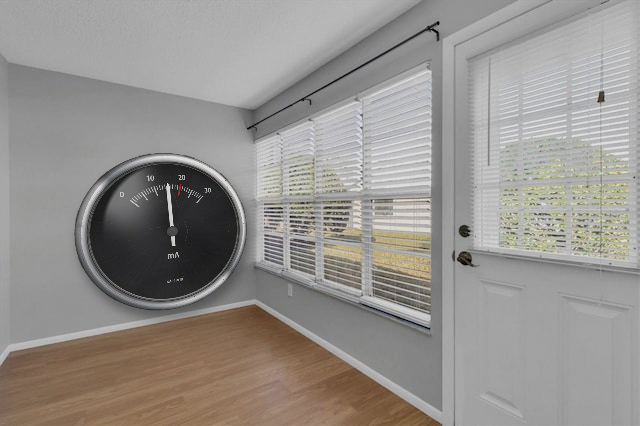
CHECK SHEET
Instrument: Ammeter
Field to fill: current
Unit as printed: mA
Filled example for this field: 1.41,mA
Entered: 15,mA
